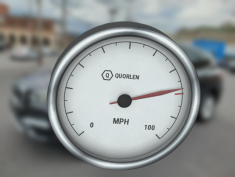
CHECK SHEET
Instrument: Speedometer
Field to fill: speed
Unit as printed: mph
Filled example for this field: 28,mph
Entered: 77.5,mph
